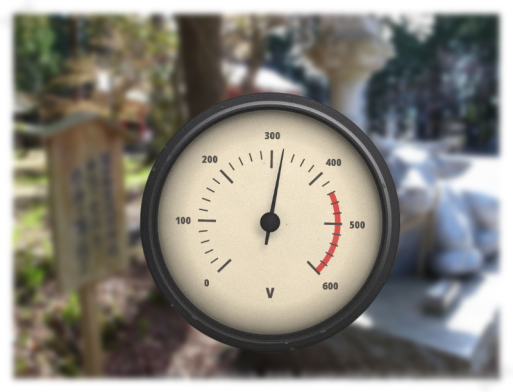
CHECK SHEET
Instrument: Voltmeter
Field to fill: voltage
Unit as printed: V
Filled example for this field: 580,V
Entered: 320,V
